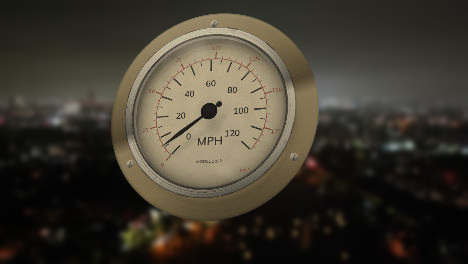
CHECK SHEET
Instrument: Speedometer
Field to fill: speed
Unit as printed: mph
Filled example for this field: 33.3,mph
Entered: 5,mph
